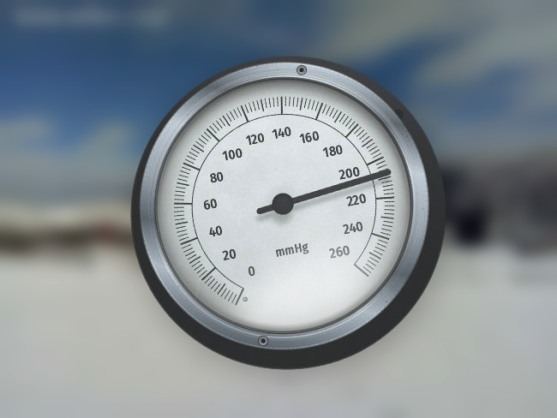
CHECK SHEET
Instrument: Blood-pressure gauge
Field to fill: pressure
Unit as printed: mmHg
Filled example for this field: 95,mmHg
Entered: 208,mmHg
